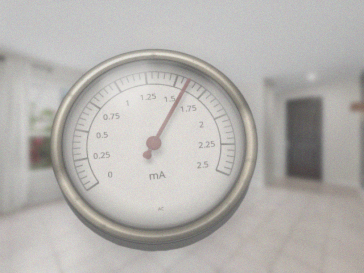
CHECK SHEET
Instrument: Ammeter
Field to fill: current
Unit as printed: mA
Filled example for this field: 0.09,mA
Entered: 1.6,mA
